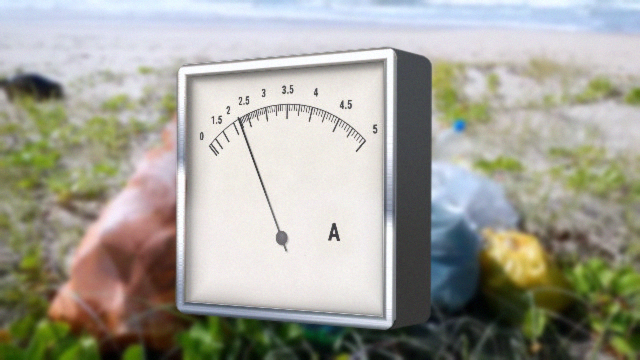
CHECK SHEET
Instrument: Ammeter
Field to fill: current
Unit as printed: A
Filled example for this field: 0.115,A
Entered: 2.25,A
